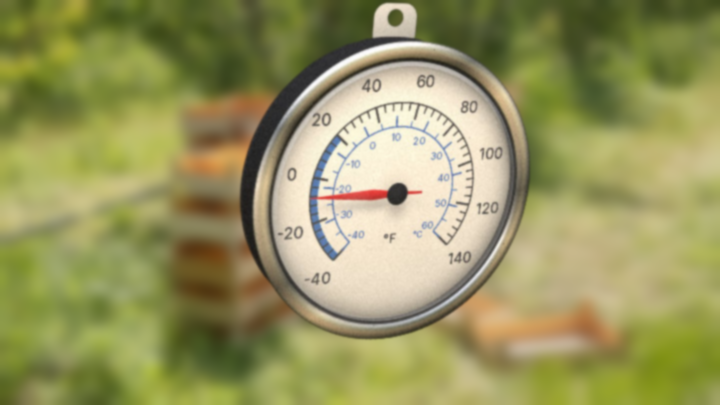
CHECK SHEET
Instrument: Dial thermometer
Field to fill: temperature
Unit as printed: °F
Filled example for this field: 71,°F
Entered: -8,°F
